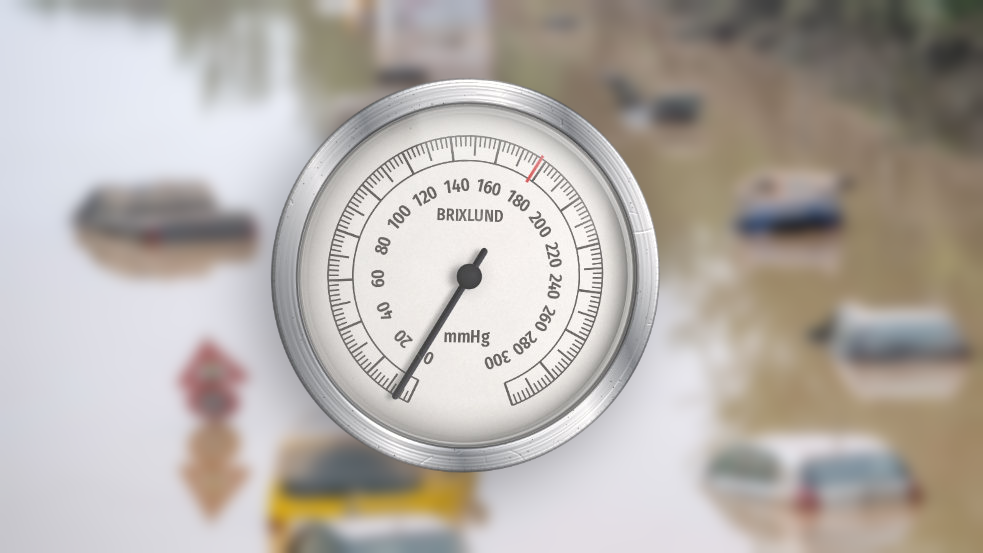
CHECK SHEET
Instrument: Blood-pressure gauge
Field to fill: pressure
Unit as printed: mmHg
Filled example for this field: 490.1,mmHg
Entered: 6,mmHg
